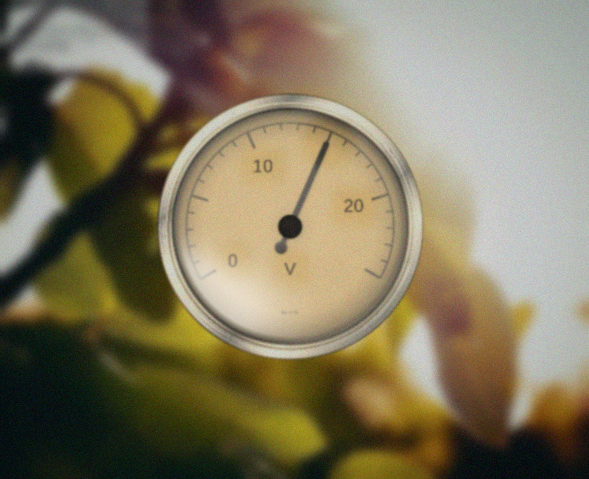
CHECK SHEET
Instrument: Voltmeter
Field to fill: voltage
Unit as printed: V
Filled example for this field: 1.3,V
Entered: 15,V
